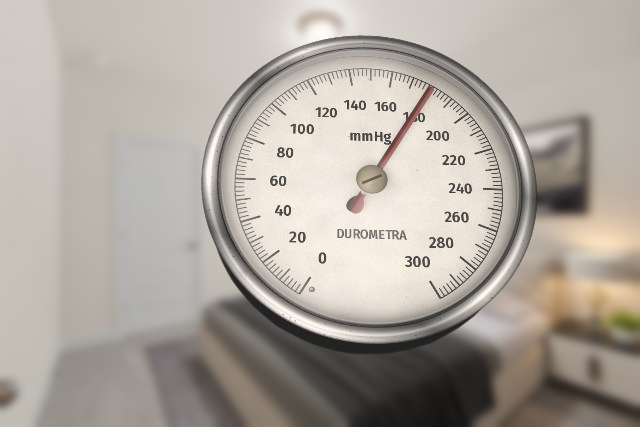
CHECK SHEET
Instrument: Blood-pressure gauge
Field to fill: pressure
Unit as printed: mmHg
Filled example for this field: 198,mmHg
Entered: 180,mmHg
